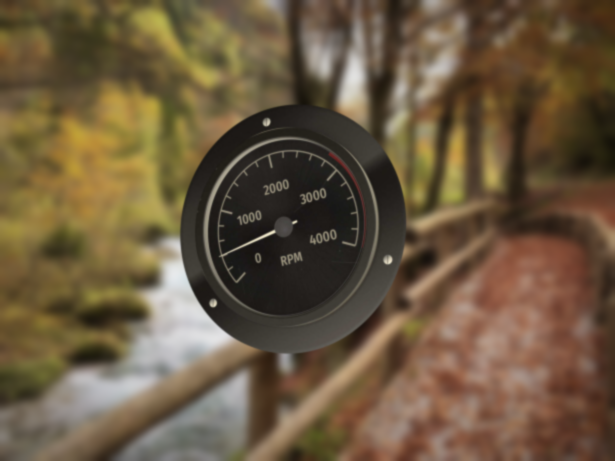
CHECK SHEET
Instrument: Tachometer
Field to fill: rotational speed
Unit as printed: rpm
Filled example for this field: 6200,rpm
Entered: 400,rpm
